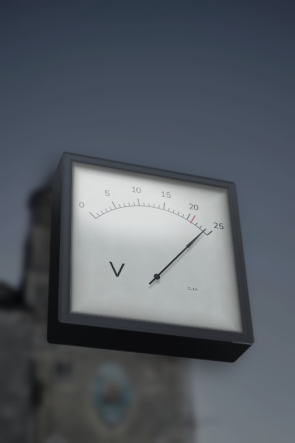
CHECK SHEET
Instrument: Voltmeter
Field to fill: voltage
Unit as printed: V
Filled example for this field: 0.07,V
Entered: 24,V
